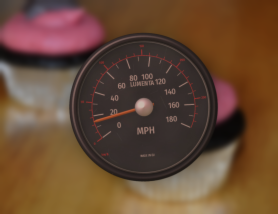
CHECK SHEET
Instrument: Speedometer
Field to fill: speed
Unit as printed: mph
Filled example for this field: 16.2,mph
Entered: 15,mph
